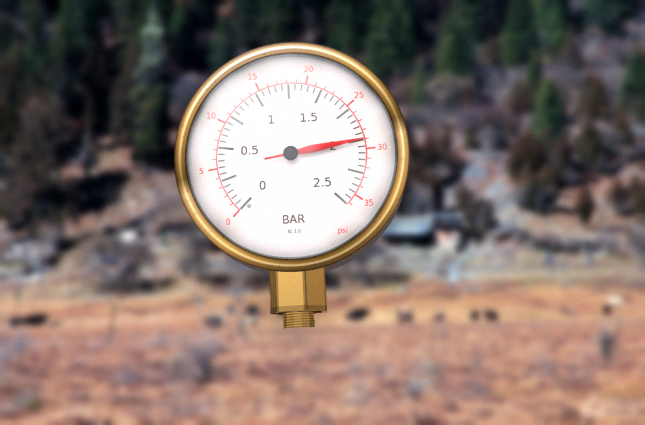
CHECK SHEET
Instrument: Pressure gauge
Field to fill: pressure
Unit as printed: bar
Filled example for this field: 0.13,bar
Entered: 2,bar
